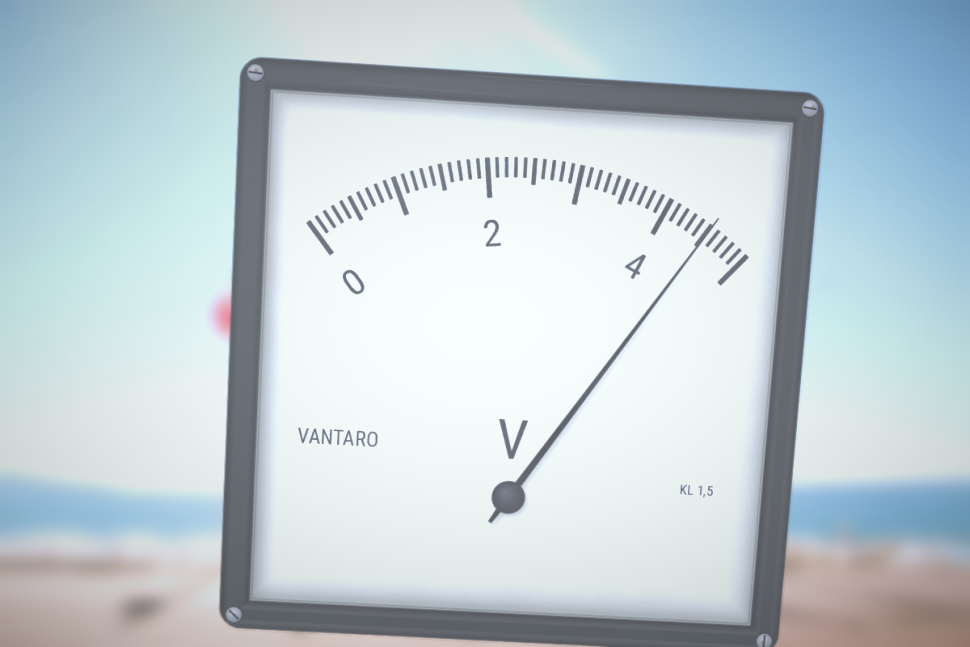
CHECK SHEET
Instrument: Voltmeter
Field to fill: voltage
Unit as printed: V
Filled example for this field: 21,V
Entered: 4.5,V
